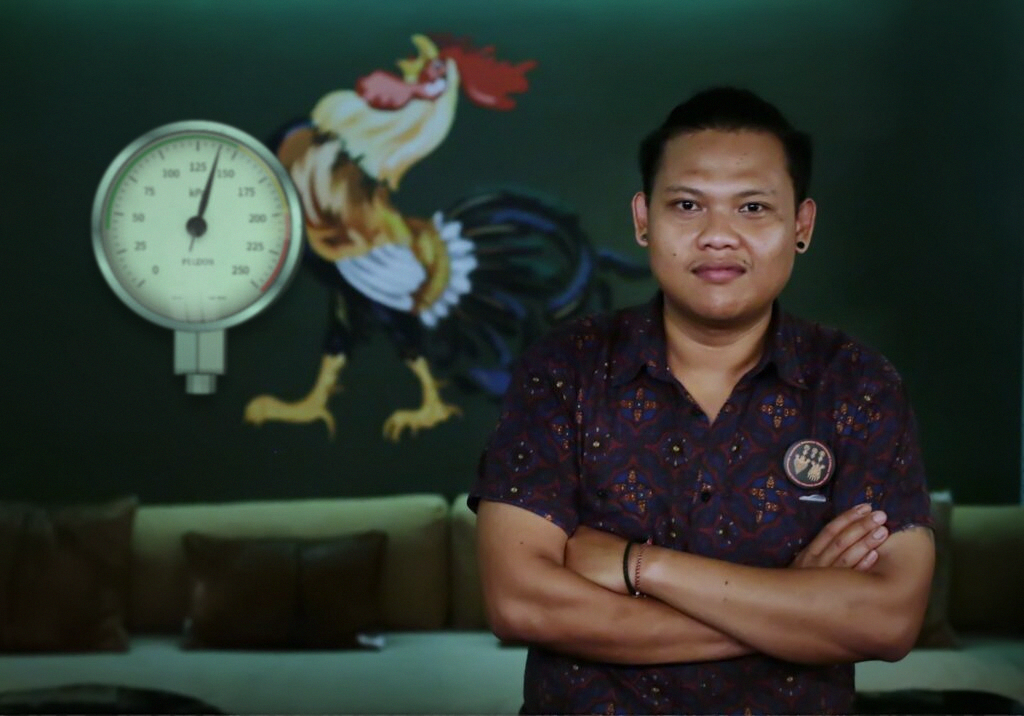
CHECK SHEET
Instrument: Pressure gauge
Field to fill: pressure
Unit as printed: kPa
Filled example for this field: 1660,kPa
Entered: 140,kPa
